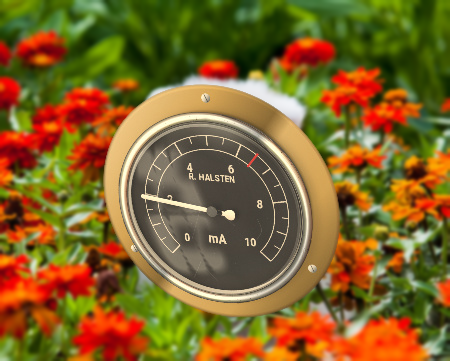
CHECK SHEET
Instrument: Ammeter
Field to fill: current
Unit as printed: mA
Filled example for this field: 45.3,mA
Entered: 2,mA
